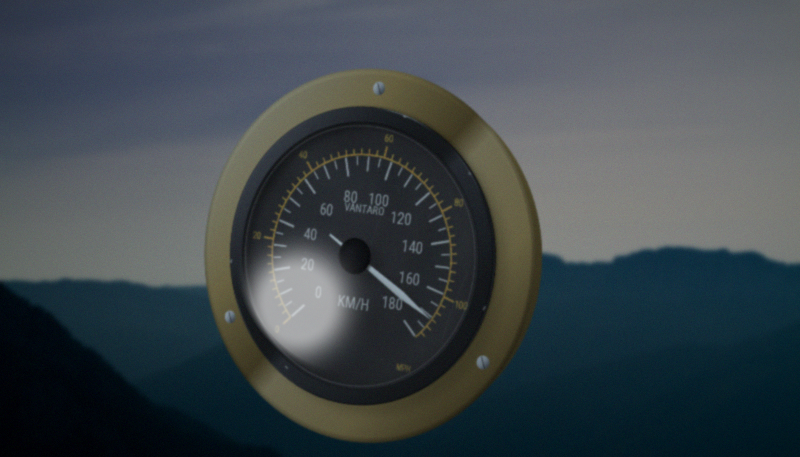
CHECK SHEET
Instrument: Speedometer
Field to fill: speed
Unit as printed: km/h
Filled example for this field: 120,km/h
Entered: 170,km/h
